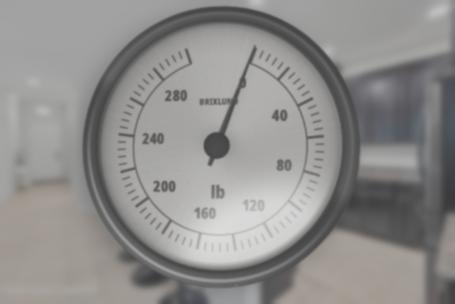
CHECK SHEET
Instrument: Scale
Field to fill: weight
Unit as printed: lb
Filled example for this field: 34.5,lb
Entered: 0,lb
